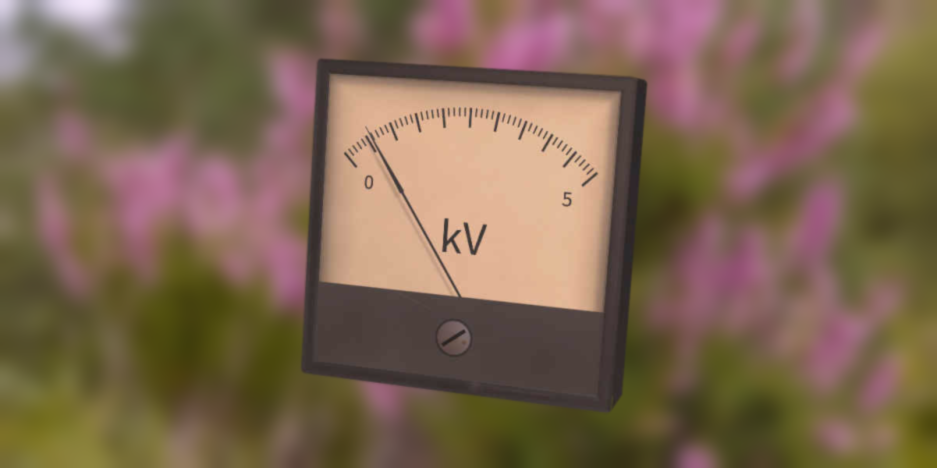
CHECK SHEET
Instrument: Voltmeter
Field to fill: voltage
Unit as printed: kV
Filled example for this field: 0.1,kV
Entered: 0.6,kV
